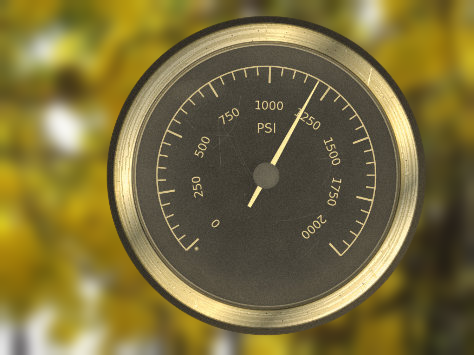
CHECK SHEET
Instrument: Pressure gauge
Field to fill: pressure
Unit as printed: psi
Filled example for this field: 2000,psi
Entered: 1200,psi
